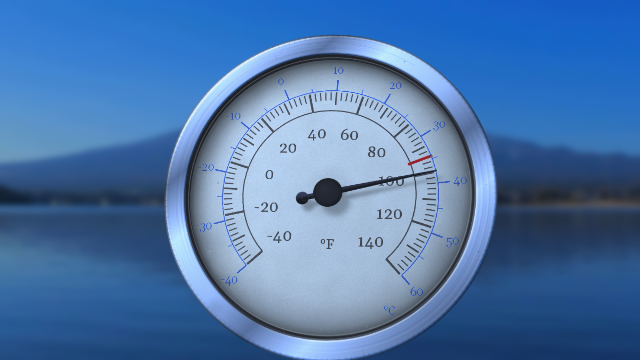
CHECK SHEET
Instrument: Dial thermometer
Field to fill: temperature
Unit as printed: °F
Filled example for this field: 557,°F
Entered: 100,°F
